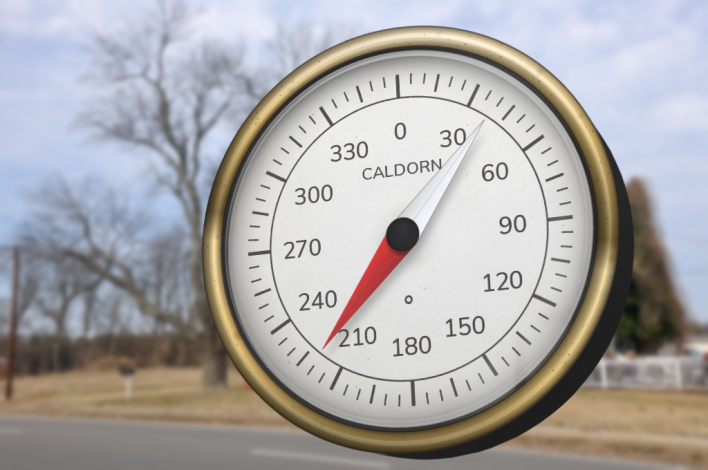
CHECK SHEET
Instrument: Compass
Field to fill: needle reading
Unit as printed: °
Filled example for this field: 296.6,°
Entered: 220,°
